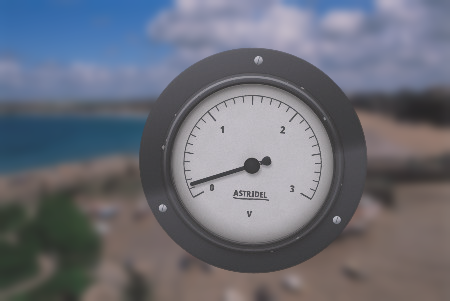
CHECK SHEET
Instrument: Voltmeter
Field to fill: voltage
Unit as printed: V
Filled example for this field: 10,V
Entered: 0.15,V
